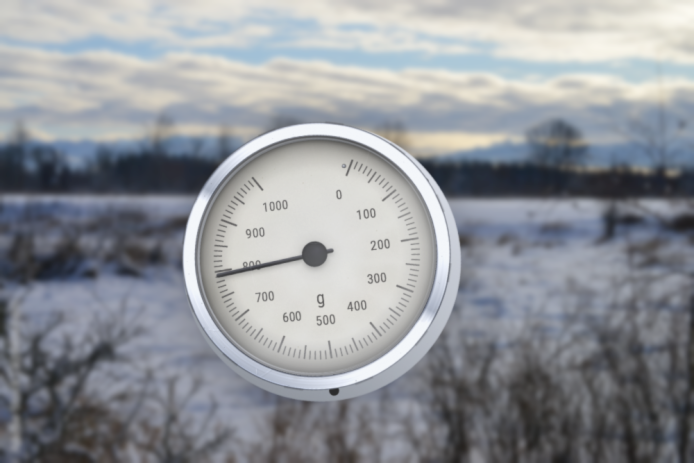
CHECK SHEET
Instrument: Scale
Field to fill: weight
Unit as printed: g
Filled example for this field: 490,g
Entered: 790,g
